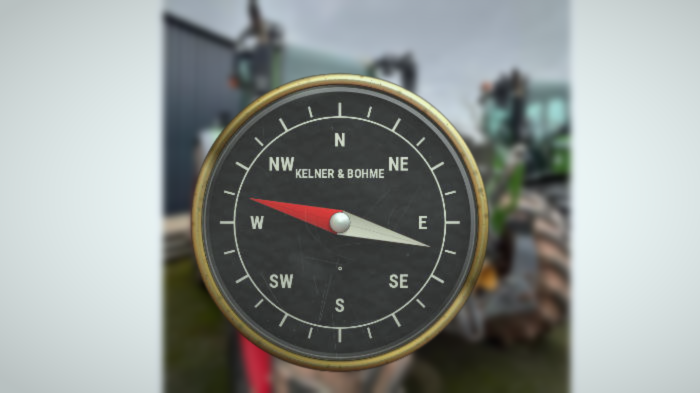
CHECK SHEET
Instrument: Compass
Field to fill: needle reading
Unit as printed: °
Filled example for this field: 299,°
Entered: 285,°
